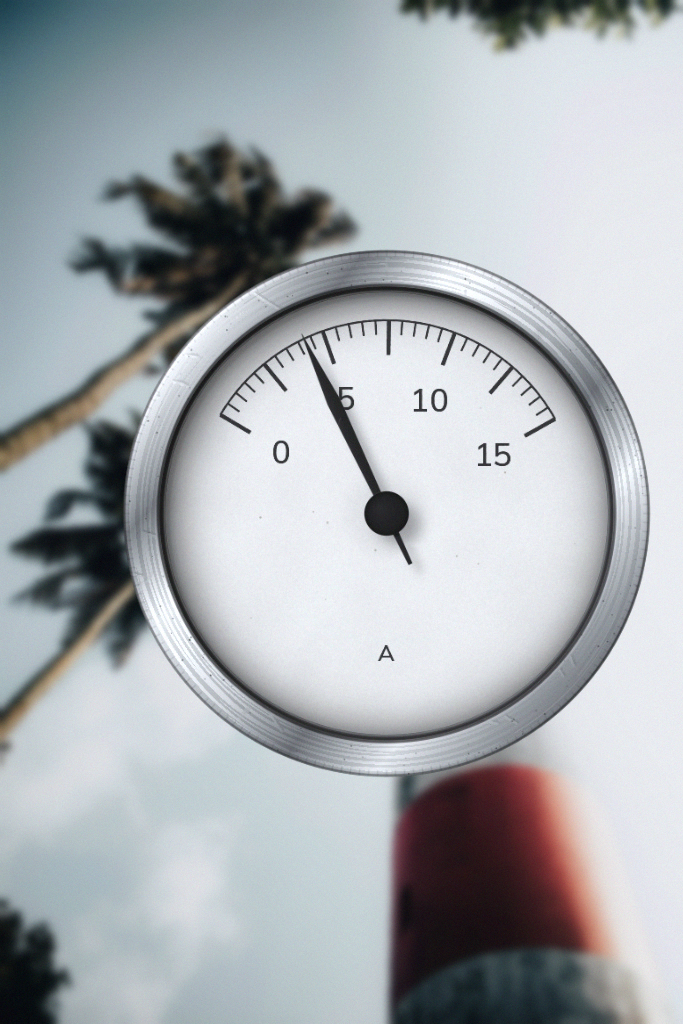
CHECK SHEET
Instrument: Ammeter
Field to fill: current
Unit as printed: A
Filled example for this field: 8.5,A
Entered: 4.25,A
